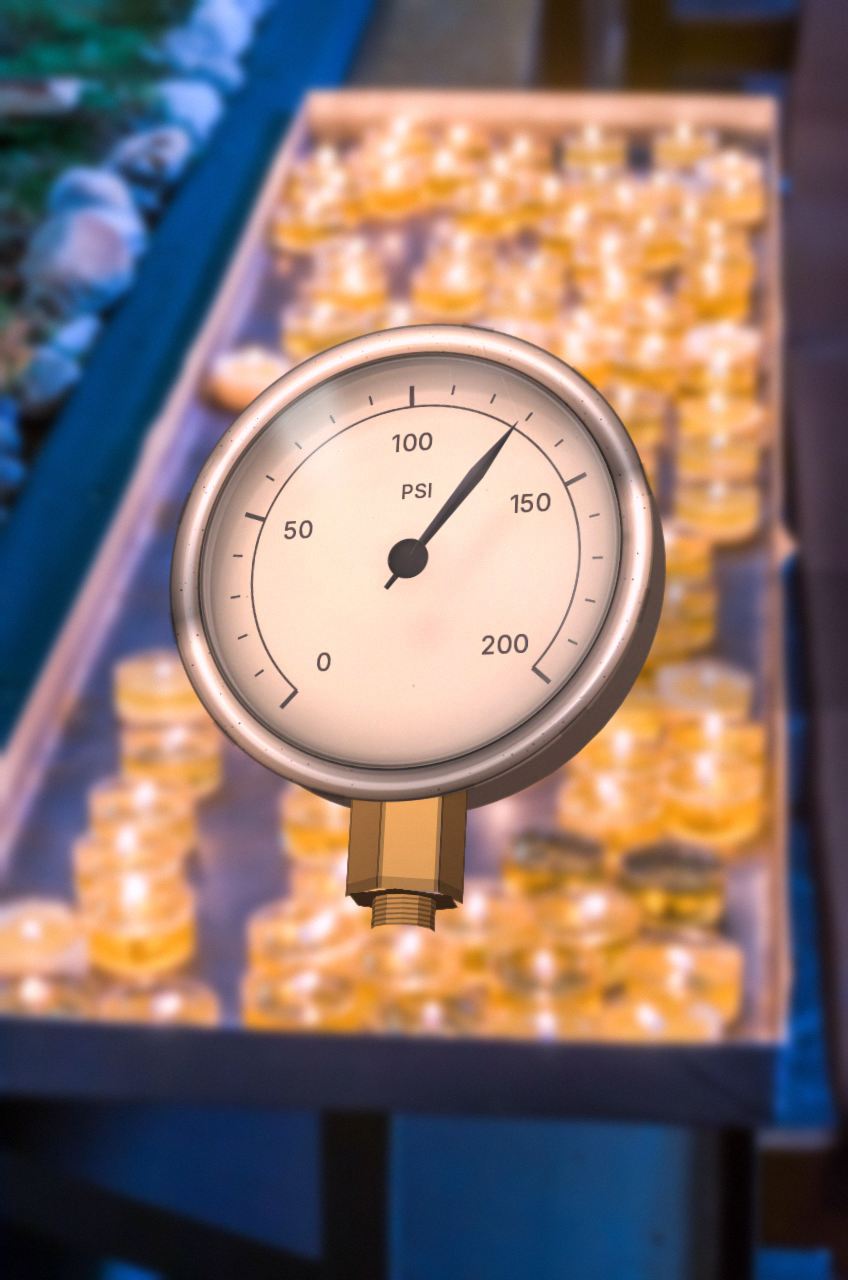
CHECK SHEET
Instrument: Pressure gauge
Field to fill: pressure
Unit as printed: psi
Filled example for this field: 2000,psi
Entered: 130,psi
